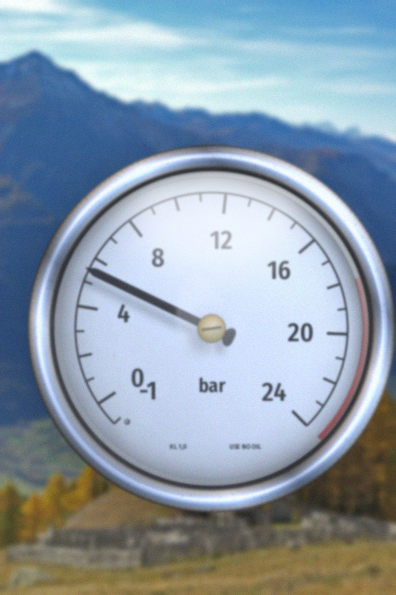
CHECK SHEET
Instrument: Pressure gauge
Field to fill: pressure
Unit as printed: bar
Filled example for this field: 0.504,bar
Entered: 5.5,bar
